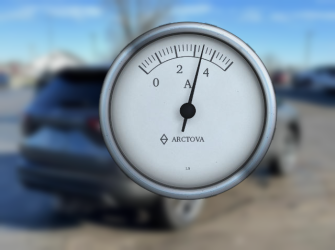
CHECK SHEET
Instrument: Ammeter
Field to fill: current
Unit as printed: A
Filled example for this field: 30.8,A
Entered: 3.4,A
